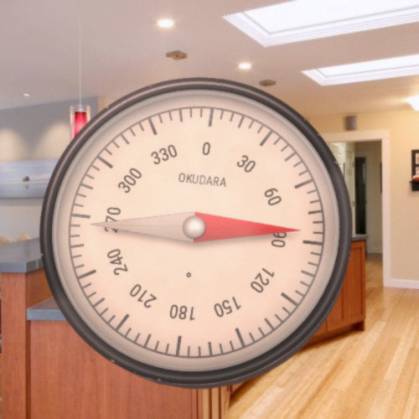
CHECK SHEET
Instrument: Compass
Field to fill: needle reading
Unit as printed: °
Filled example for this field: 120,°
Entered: 85,°
